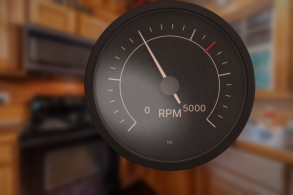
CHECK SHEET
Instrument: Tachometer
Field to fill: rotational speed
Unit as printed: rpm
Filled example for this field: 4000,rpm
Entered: 2000,rpm
